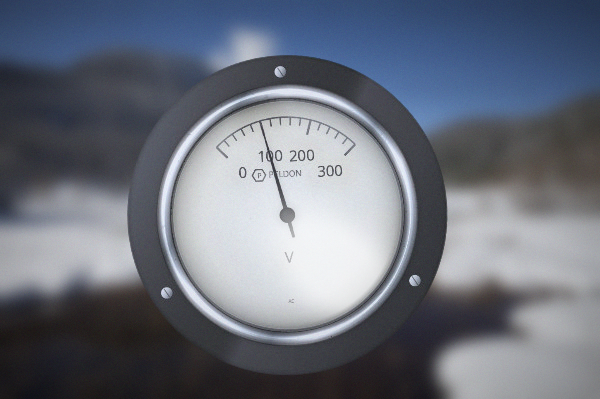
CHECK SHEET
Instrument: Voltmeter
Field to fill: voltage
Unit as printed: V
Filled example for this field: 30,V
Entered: 100,V
